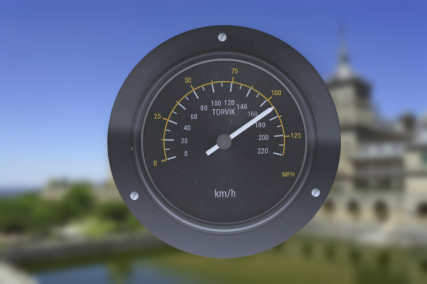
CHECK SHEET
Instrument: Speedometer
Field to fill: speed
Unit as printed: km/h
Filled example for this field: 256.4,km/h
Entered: 170,km/h
